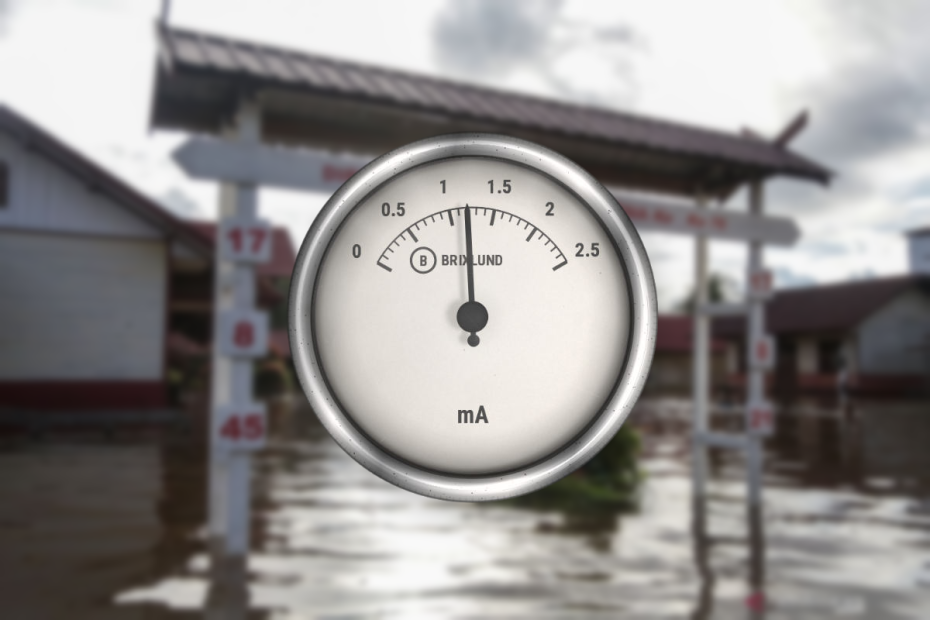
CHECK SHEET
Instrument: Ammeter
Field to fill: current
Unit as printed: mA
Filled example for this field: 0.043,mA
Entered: 1.2,mA
